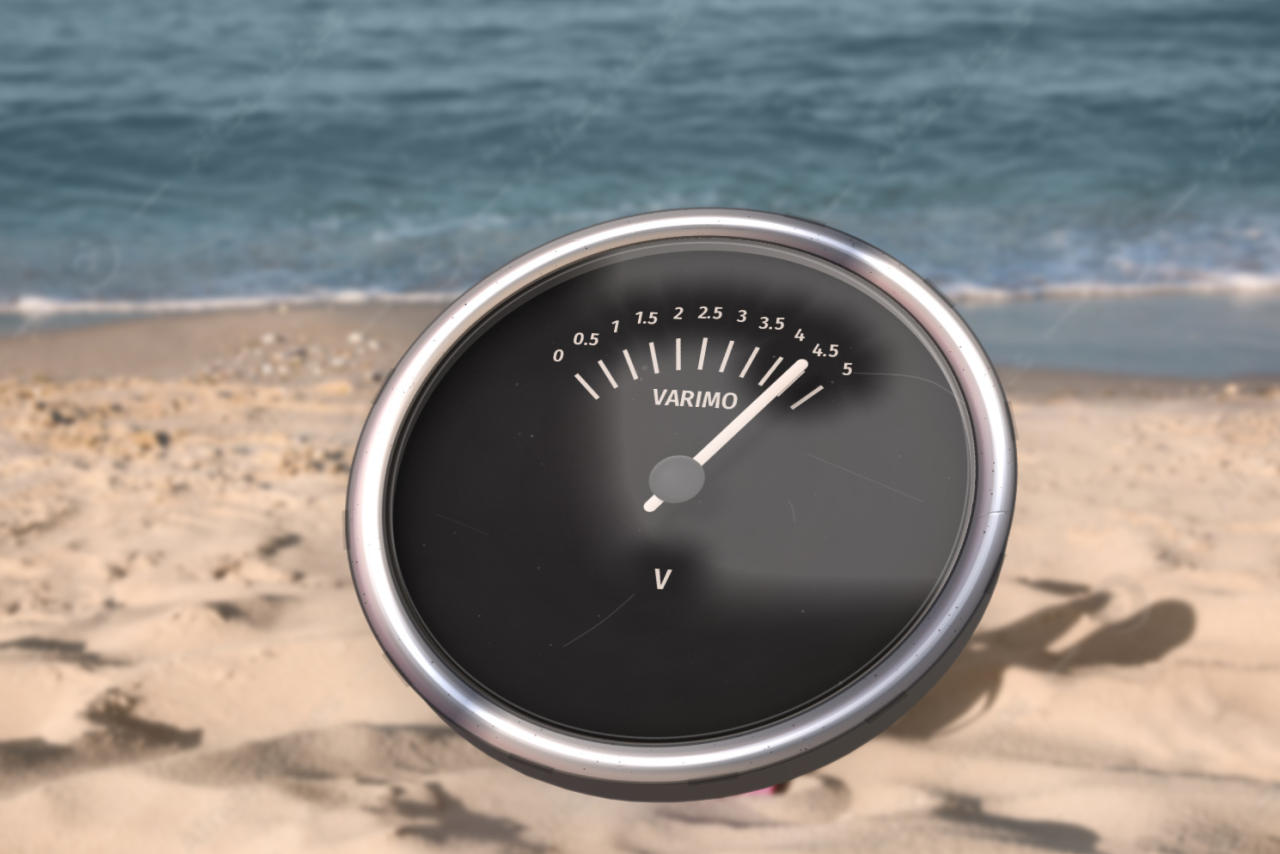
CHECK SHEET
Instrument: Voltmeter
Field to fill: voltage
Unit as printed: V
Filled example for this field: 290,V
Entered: 4.5,V
